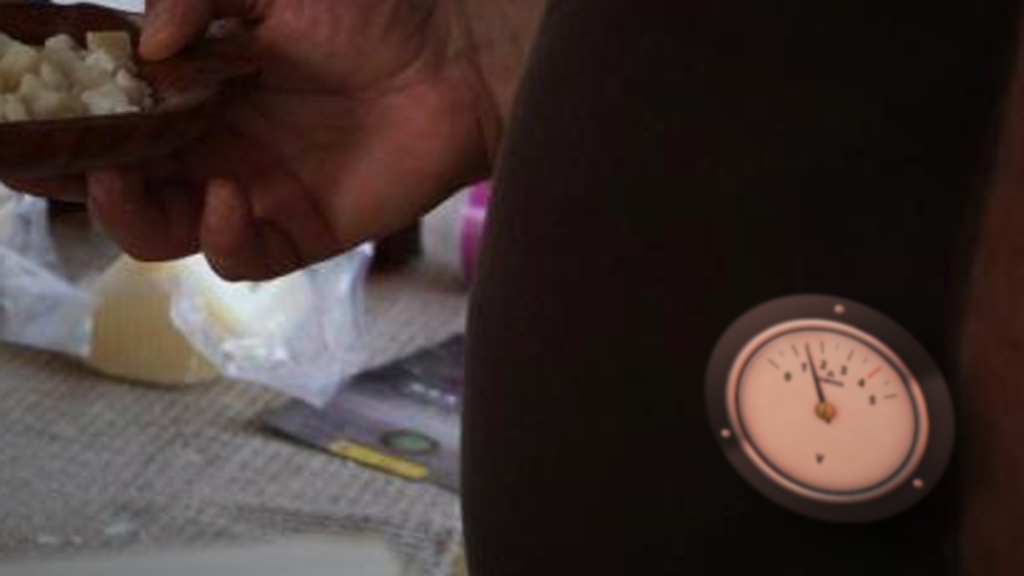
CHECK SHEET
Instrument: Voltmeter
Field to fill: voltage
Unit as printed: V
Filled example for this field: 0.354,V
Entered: 1.5,V
